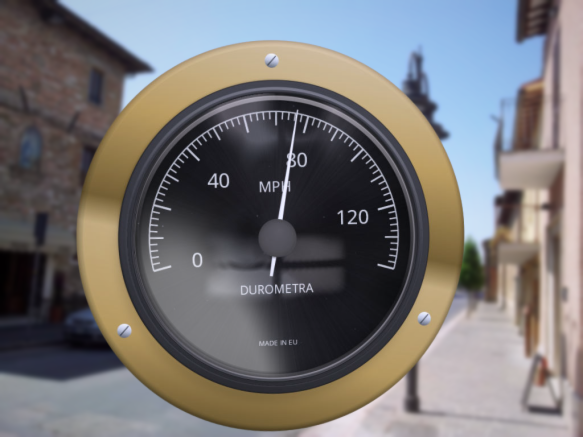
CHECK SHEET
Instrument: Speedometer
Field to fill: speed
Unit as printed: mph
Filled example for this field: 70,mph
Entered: 76,mph
